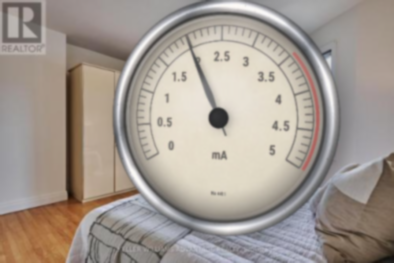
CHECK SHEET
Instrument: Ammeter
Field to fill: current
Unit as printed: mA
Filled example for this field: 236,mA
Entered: 2,mA
